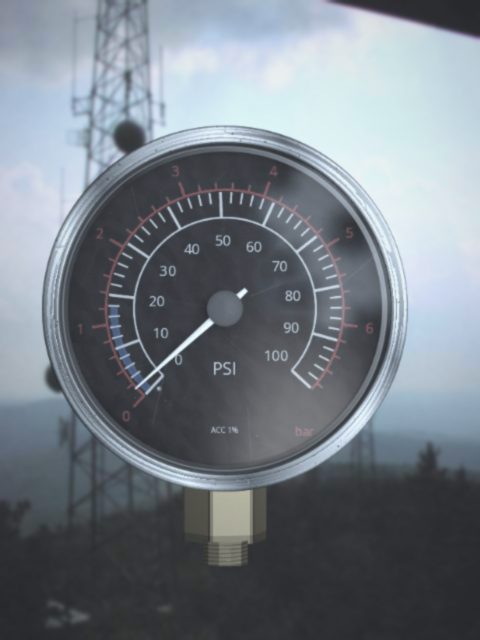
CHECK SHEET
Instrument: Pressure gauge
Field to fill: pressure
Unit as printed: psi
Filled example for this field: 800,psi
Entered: 2,psi
